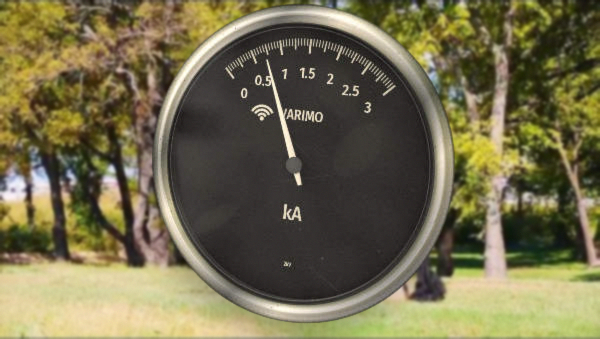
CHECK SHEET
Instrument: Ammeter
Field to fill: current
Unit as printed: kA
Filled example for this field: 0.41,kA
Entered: 0.75,kA
